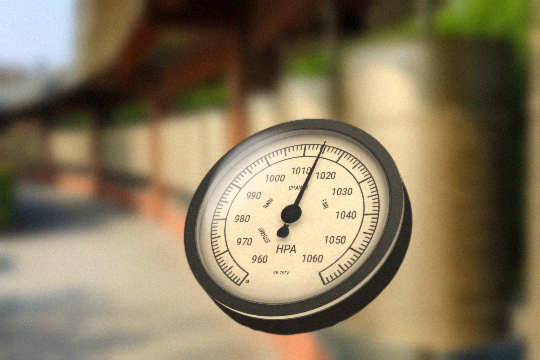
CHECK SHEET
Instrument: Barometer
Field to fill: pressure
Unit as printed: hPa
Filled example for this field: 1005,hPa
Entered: 1015,hPa
